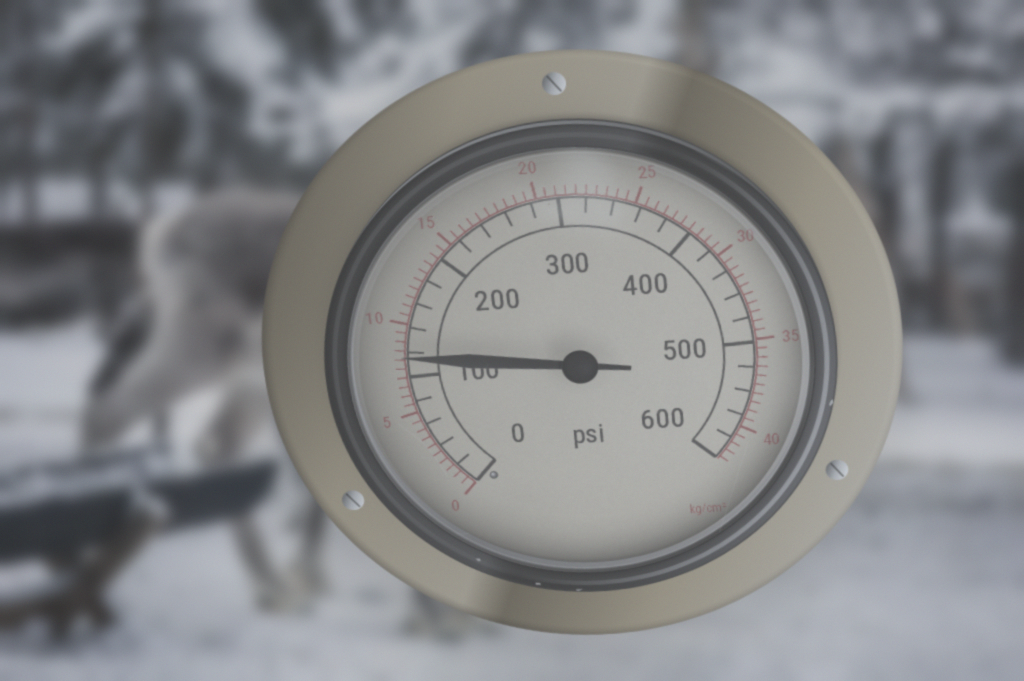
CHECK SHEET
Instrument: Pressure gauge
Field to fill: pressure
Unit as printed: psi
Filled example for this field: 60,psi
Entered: 120,psi
